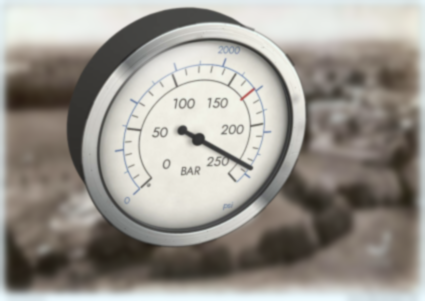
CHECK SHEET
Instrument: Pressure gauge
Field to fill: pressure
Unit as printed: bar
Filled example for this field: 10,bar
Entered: 235,bar
